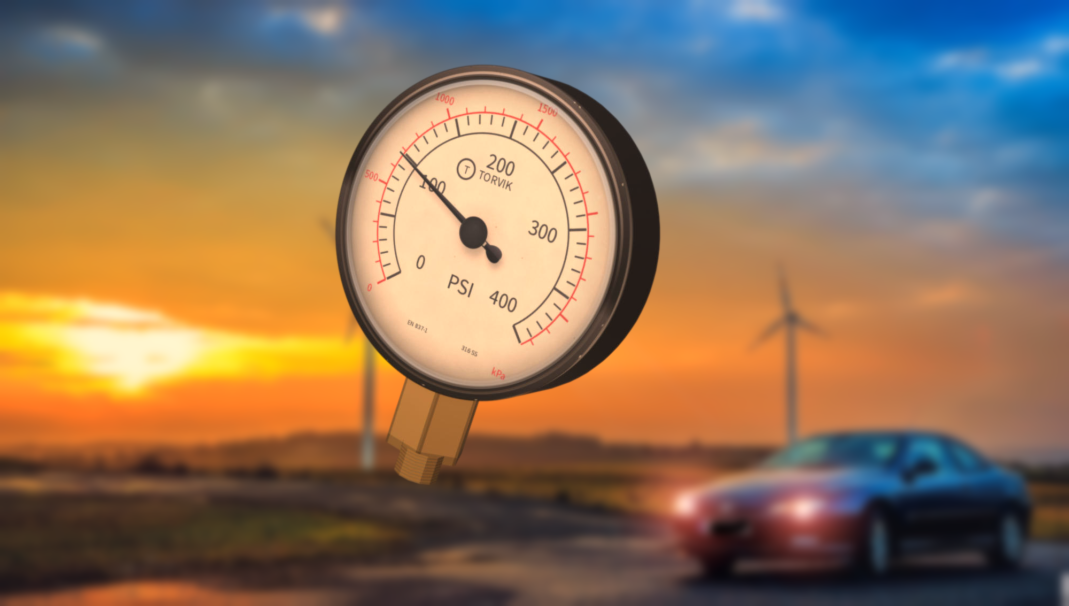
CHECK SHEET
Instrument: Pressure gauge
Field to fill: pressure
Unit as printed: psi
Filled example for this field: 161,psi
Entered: 100,psi
